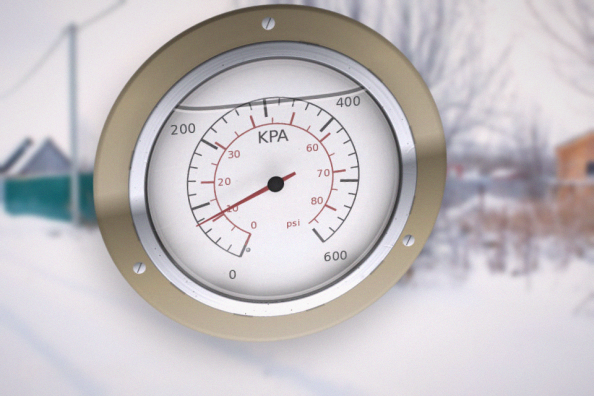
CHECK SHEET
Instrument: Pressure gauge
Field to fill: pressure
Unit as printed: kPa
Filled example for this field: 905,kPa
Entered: 80,kPa
